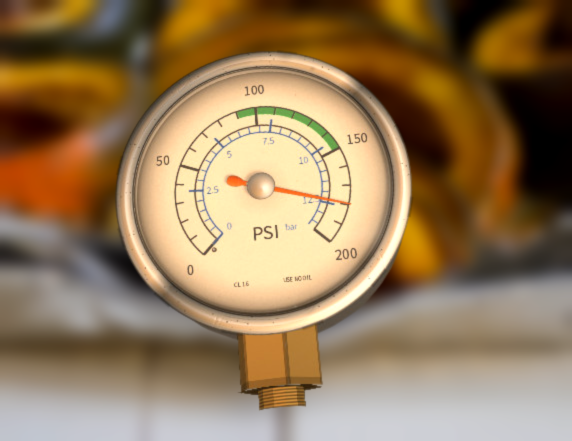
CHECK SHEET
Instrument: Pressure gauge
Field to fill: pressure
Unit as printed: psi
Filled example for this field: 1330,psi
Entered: 180,psi
